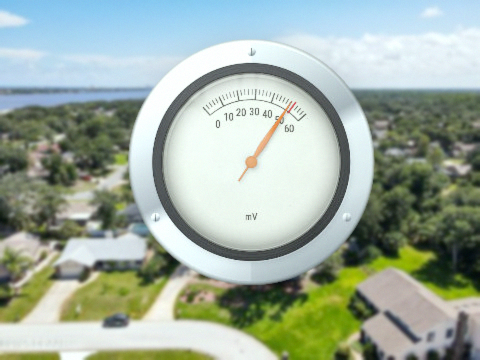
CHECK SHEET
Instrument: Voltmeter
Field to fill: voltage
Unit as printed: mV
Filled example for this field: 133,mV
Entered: 50,mV
